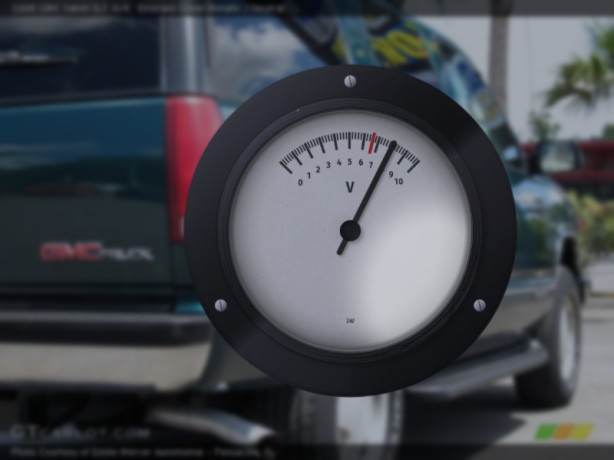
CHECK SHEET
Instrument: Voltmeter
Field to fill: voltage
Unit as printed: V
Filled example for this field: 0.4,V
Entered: 8,V
